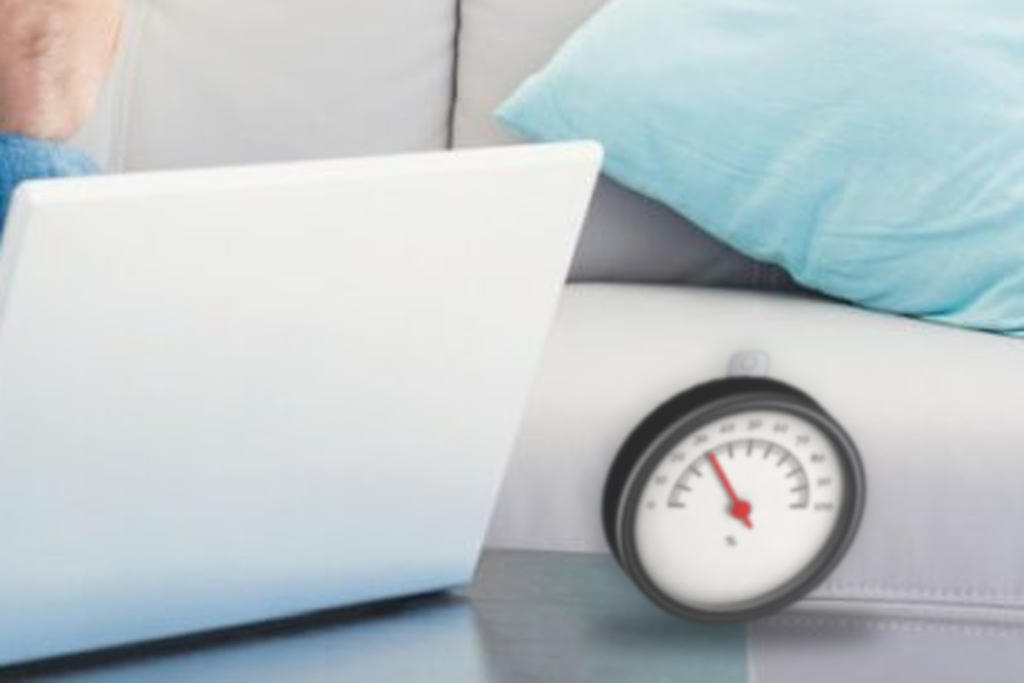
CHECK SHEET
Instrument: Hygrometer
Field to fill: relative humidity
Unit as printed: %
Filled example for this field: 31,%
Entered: 30,%
